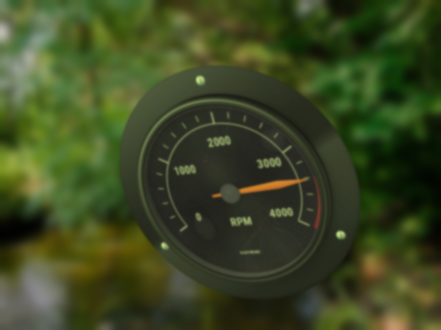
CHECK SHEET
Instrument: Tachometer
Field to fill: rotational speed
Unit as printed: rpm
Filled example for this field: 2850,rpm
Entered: 3400,rpm
